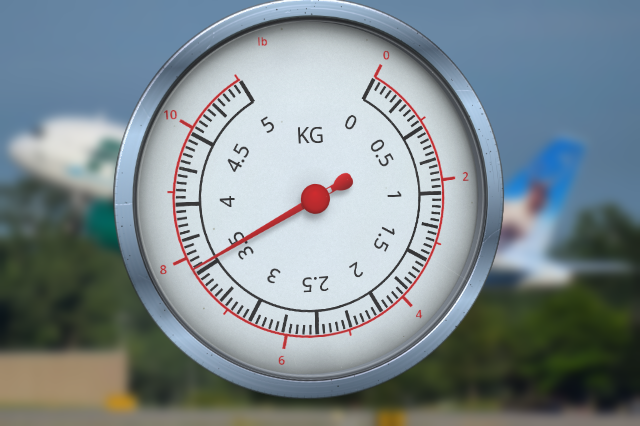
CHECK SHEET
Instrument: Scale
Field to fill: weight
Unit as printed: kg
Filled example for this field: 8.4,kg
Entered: 3.55,kg
